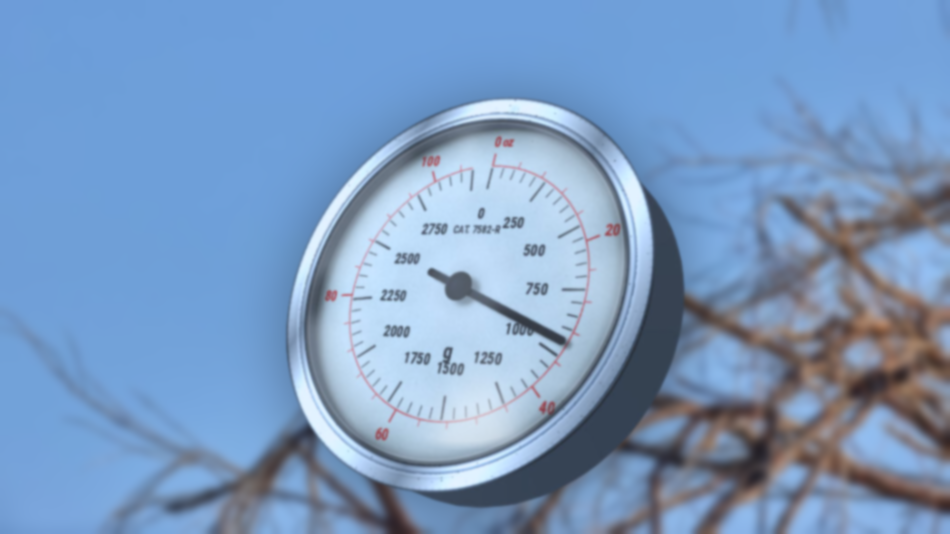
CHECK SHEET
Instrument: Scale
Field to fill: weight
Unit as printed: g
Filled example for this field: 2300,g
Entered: 950,g
